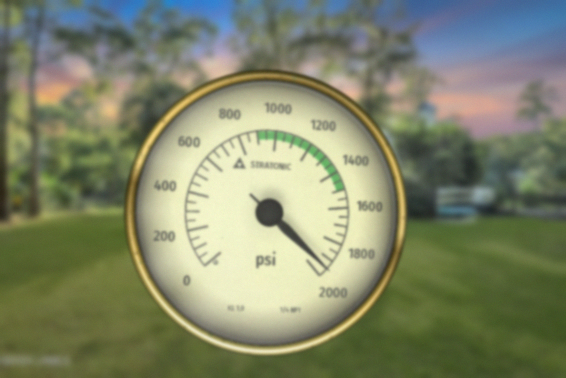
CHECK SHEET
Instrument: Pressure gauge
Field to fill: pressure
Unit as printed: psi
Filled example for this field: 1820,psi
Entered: 1950,psi
